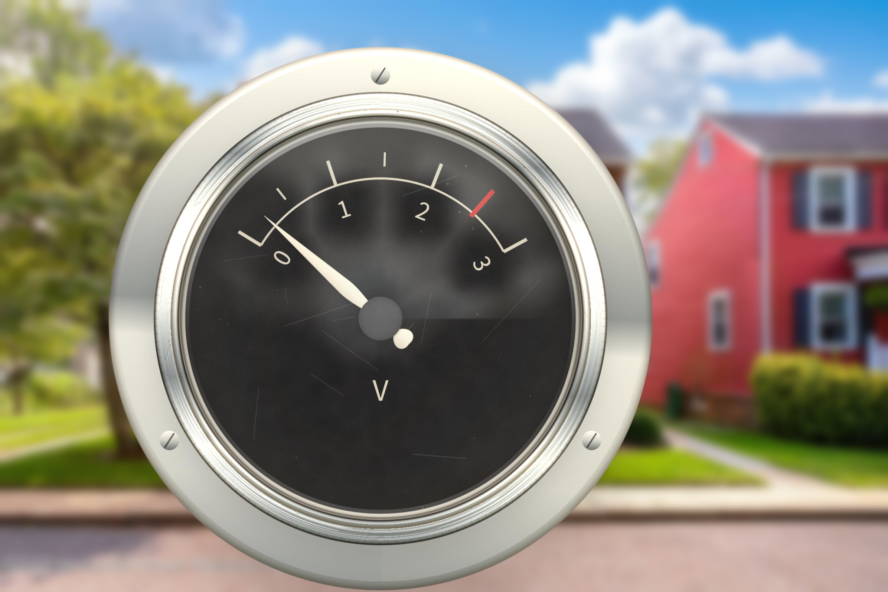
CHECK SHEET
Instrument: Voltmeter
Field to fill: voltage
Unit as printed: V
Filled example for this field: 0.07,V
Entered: 0.25,V
